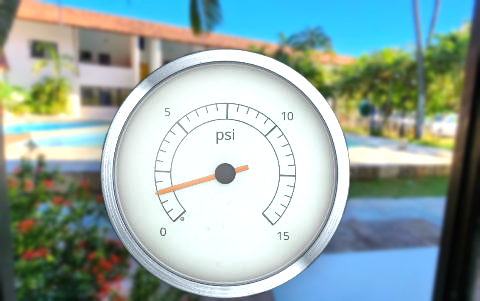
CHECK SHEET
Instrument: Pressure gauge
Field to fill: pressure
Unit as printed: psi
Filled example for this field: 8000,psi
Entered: 1.5,psi
